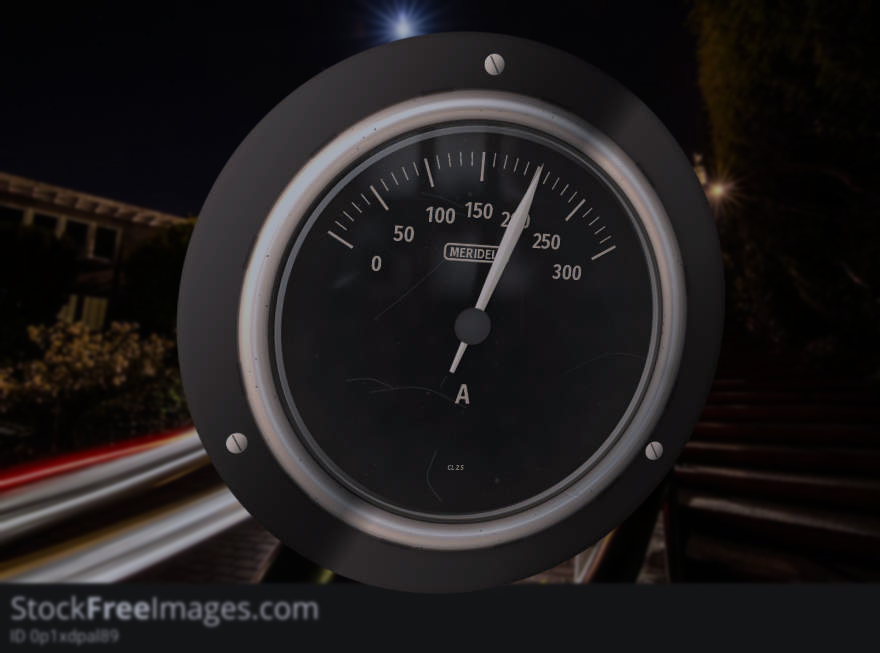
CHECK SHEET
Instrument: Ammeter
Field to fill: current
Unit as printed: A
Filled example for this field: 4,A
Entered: 200,A
